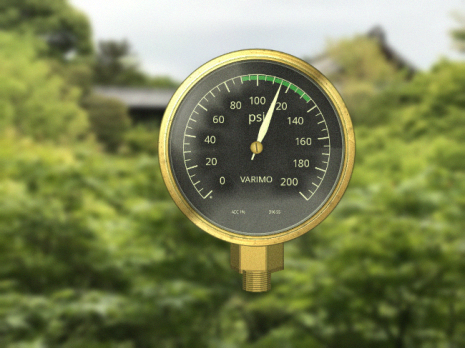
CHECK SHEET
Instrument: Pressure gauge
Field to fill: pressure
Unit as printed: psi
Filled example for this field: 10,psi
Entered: 115,psi
